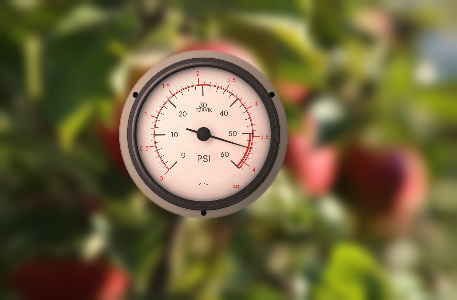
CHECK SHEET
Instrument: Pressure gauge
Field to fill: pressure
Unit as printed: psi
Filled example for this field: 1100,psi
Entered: 54,psi
